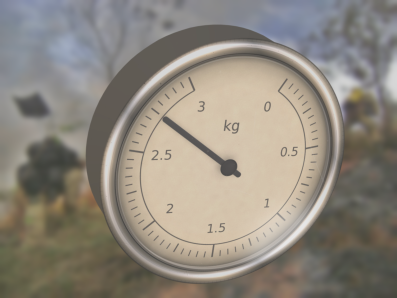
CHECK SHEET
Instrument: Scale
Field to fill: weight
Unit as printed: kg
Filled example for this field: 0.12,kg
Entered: 2.75,kg
